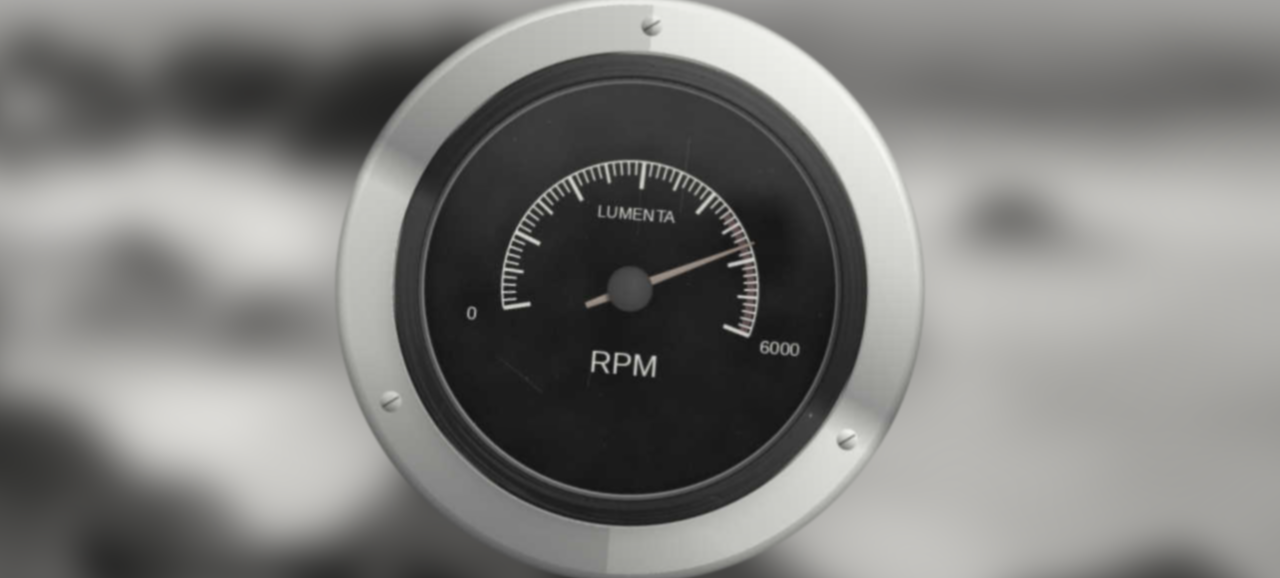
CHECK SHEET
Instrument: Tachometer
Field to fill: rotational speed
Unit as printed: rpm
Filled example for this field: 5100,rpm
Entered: 4800,rpm
